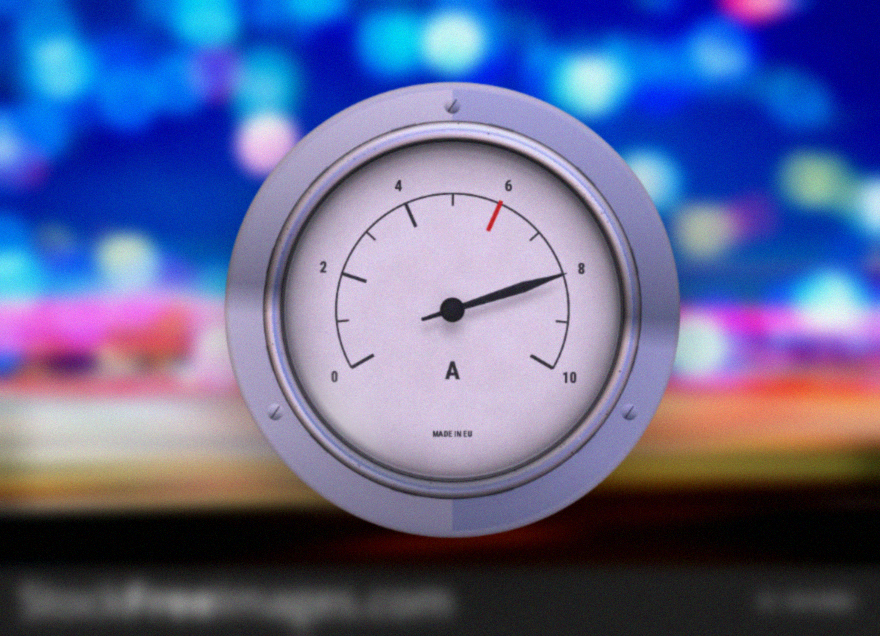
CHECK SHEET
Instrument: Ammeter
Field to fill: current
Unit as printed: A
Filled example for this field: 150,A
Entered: 8,A
